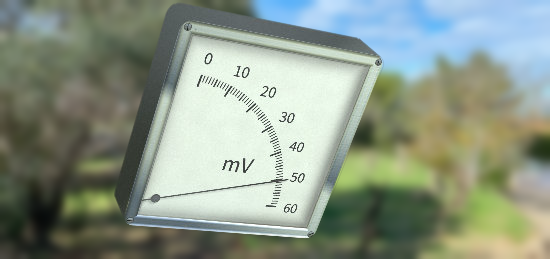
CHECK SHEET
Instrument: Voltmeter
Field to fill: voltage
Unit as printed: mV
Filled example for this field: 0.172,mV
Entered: 50,mV
